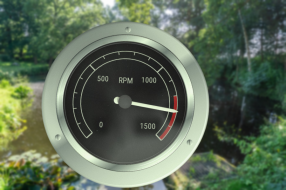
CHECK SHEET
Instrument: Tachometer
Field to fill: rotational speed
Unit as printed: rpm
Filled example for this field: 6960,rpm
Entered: 1300,rpm
